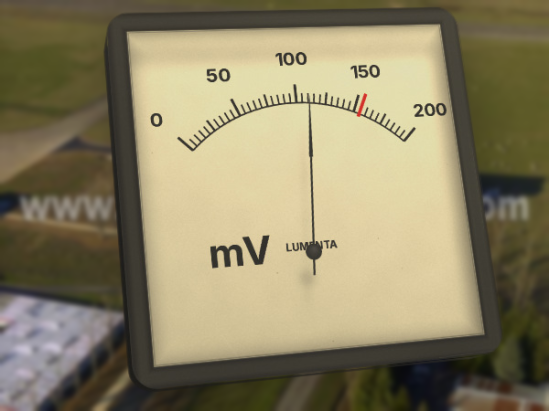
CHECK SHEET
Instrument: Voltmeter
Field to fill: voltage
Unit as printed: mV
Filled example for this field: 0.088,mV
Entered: 110,mV
